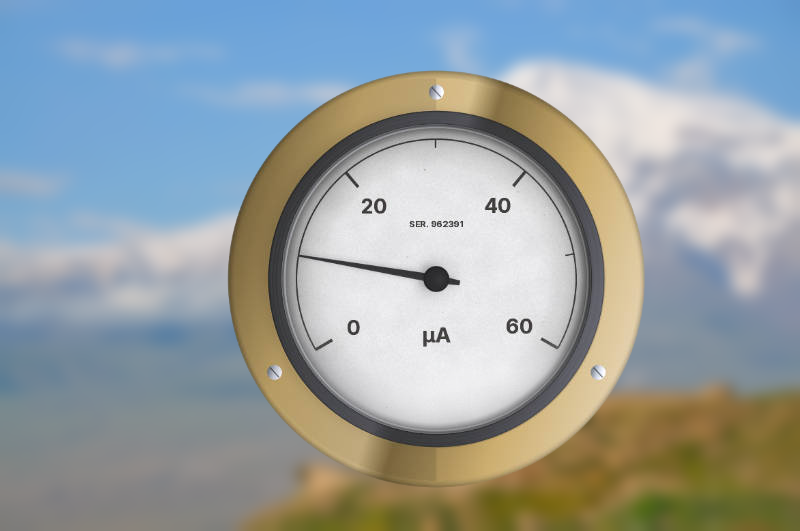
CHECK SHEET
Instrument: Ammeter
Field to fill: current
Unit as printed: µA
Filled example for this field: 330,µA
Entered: 10,µA
